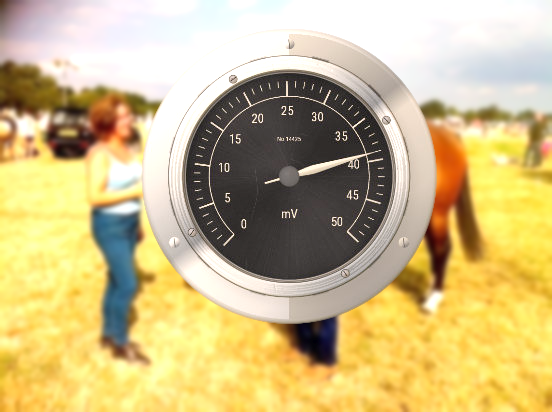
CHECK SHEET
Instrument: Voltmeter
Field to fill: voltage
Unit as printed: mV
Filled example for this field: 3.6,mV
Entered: 39,mV
